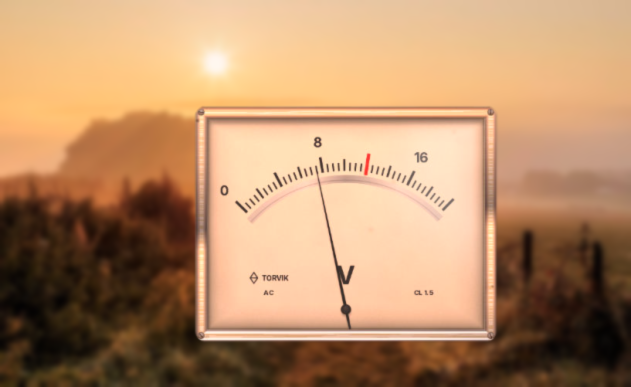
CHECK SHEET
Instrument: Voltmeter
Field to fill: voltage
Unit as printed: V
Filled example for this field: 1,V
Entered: 7.5,V
